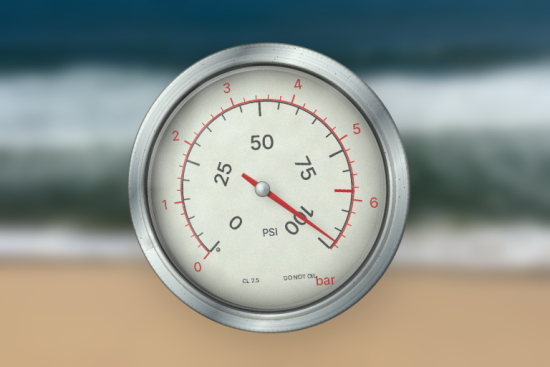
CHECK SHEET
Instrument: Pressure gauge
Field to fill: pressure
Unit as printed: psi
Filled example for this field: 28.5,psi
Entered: 97.5,psi
